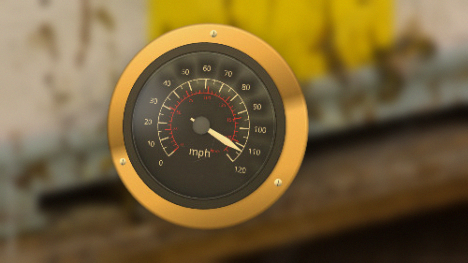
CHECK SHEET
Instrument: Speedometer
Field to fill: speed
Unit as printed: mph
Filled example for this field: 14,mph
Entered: 112.5,mph
